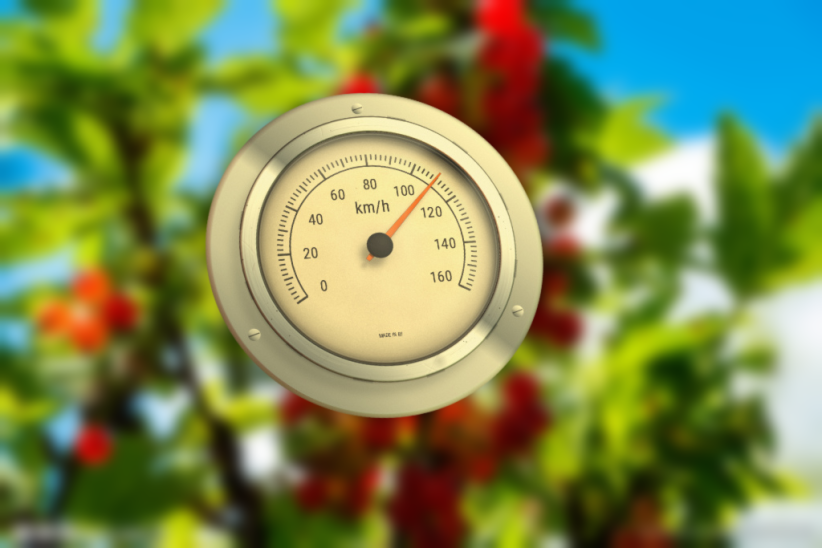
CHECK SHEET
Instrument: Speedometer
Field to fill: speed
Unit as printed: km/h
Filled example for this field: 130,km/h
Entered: 110,km/h
